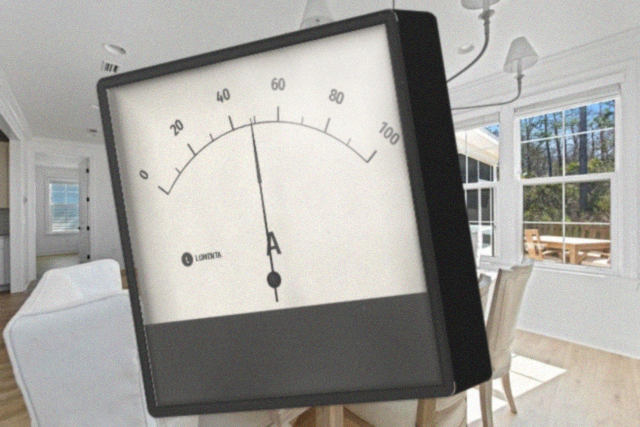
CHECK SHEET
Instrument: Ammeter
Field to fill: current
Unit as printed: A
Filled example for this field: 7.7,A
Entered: 50,A
